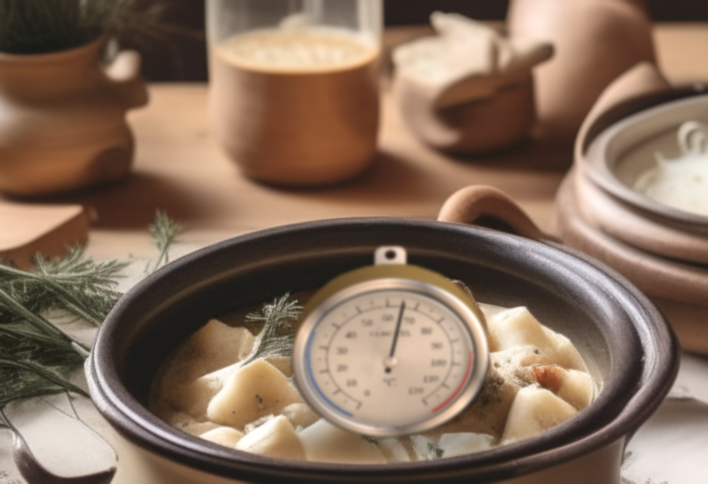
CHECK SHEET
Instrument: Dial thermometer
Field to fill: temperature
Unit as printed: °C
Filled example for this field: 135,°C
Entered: 65,°C
